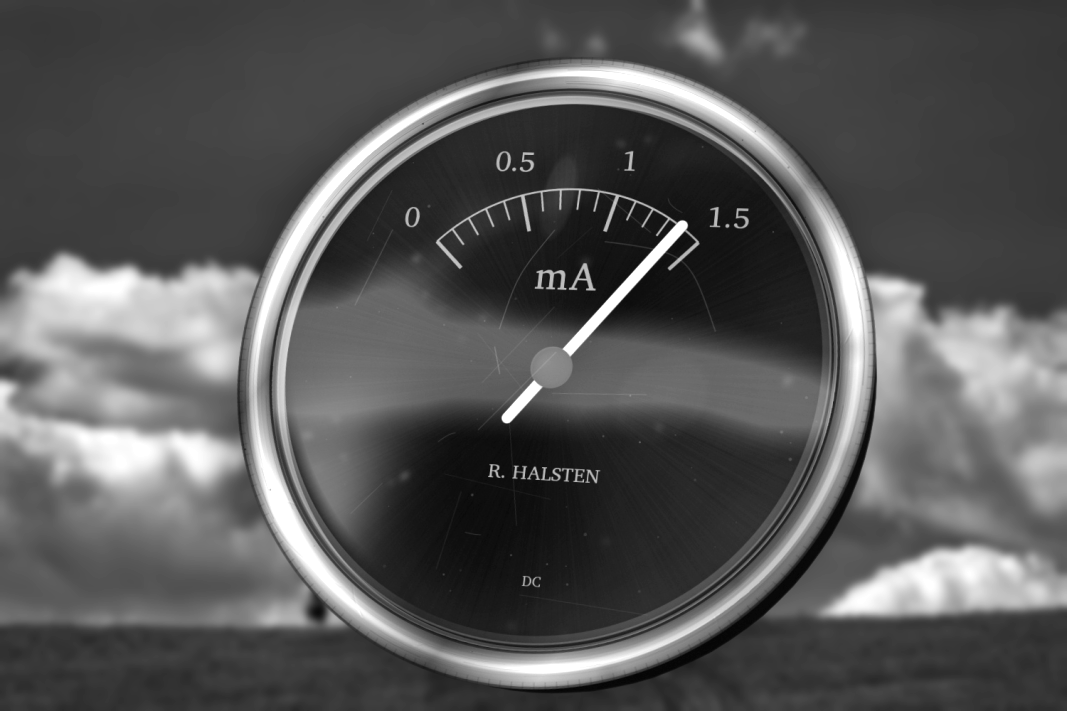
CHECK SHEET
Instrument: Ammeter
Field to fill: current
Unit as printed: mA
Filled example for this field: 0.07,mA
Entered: 1.4,mA
